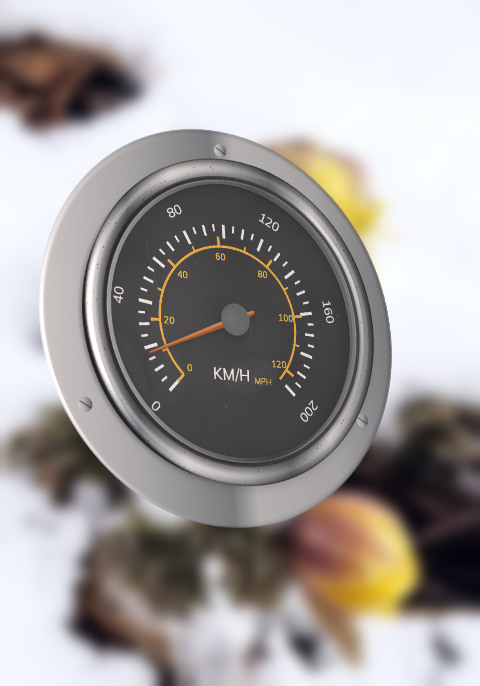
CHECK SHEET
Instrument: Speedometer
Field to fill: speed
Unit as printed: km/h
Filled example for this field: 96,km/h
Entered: 17.5,km/h
